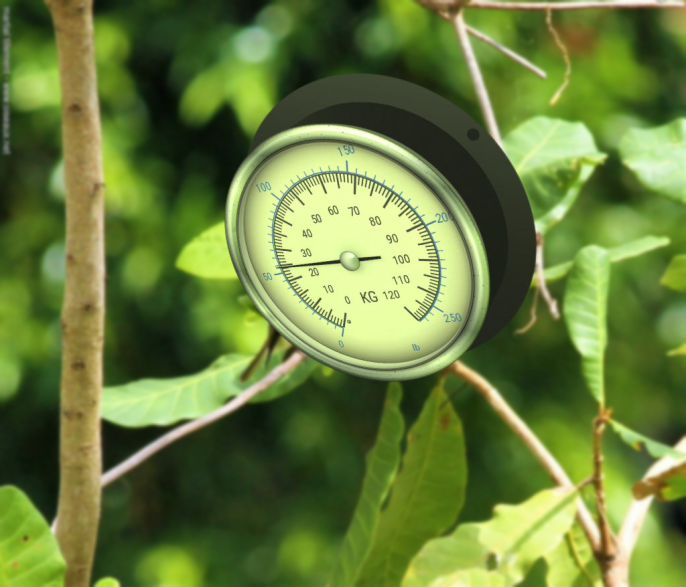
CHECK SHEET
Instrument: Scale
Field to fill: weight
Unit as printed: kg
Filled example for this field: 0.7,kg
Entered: 25,kg
